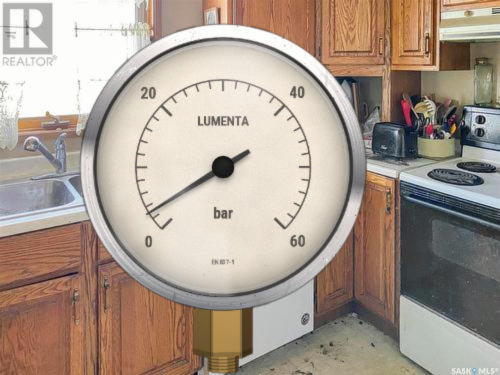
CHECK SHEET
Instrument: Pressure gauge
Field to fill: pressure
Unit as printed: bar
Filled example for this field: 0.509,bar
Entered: 3,bar
